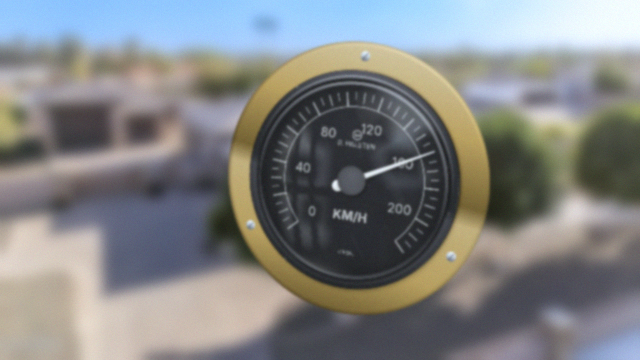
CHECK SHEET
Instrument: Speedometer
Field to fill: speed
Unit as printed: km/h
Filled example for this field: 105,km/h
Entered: 160,km/h
